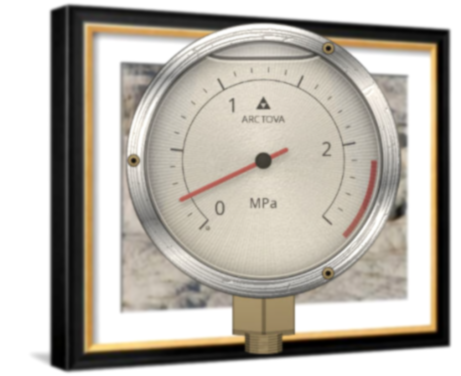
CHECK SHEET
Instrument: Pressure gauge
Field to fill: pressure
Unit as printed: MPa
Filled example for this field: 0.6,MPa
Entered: 0.2,MPa
